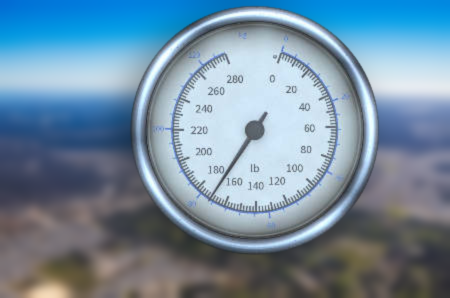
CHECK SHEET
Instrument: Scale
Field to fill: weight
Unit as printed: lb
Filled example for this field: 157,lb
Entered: 170,lb
